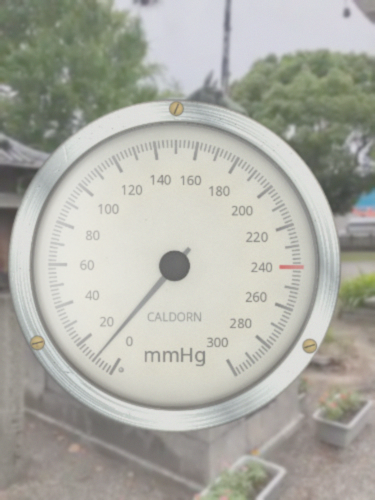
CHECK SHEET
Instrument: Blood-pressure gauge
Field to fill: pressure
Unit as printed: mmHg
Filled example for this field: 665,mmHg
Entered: 10,mmHg
